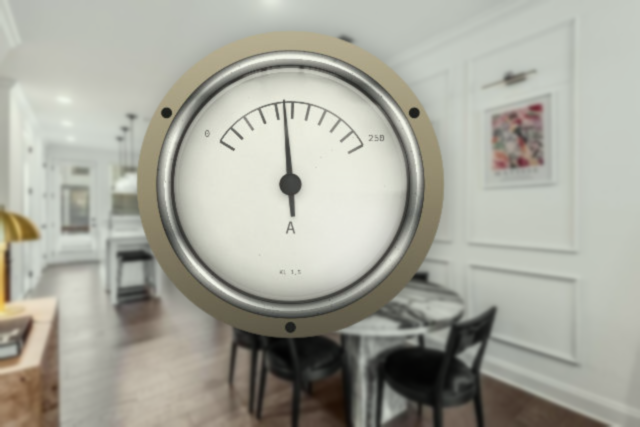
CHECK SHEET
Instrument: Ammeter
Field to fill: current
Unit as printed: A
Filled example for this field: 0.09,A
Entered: 112.5,A
